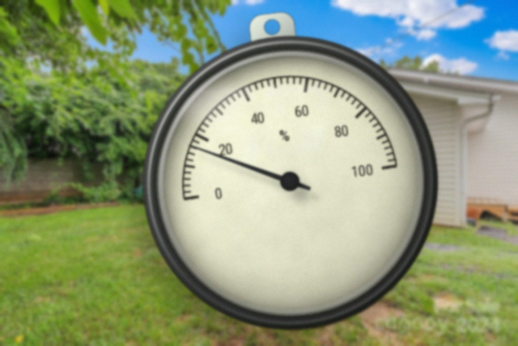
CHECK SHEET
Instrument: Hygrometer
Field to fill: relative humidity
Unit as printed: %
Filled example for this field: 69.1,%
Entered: 16,%
